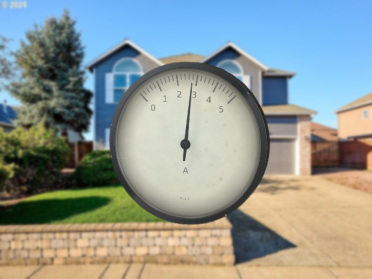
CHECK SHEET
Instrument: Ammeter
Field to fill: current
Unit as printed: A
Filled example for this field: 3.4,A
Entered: 2.8,A
